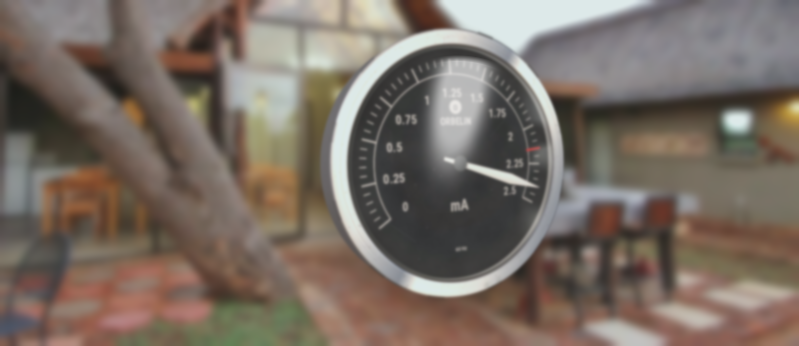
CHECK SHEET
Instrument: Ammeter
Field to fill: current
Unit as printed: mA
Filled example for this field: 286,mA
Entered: 2.4,mA
